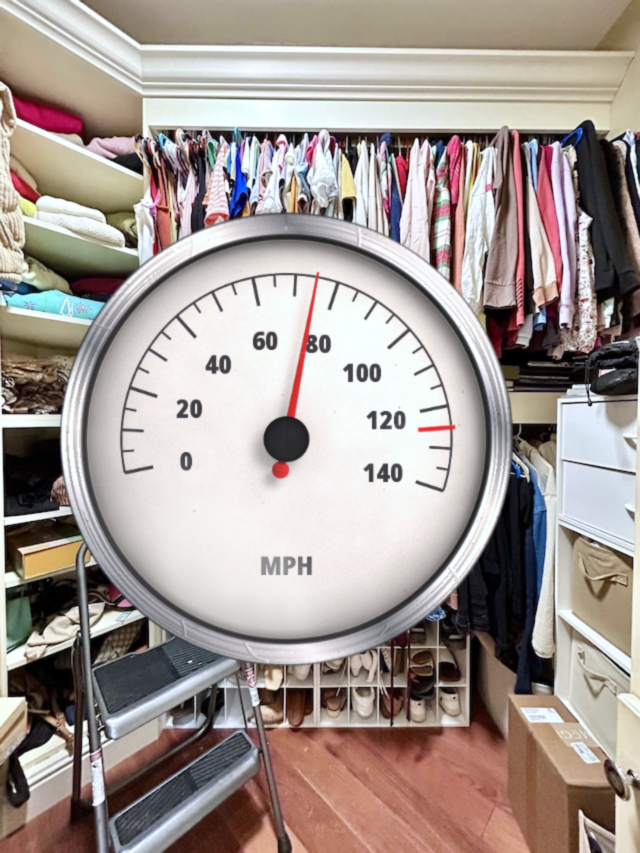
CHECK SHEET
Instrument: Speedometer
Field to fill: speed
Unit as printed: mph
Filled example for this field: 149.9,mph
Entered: 75,mph
